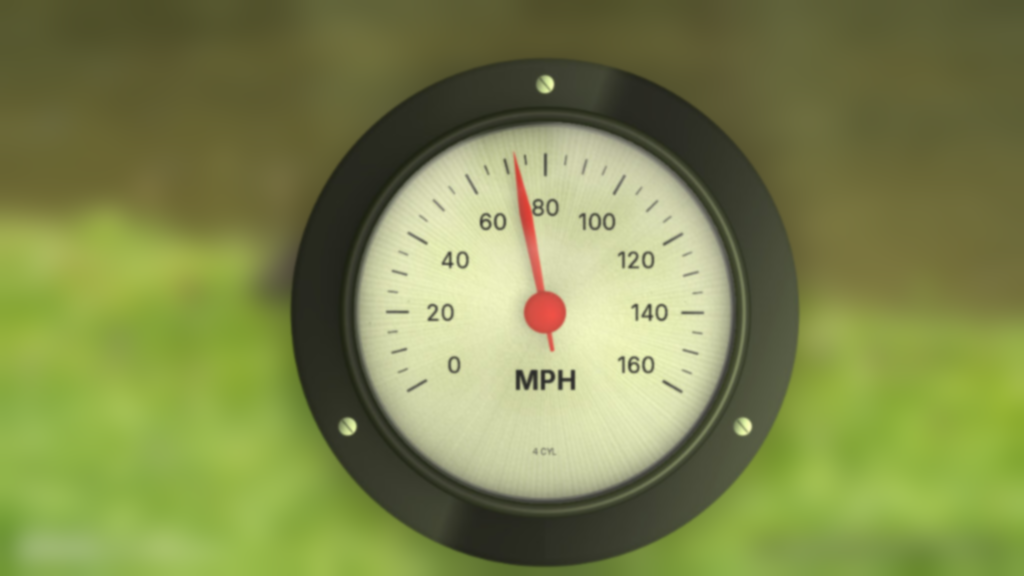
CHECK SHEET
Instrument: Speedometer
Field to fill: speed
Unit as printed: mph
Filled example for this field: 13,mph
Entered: 72.5,mph
